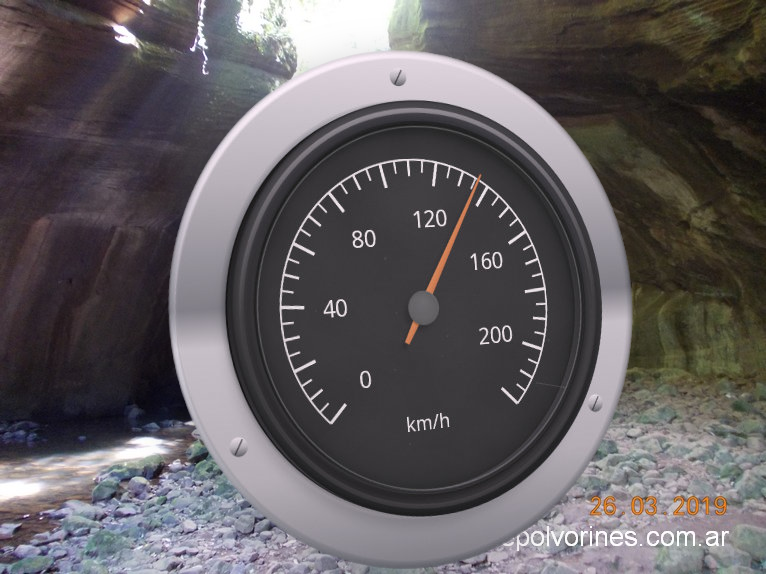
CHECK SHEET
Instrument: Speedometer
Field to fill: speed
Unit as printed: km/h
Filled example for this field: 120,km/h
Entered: 135,km/h
